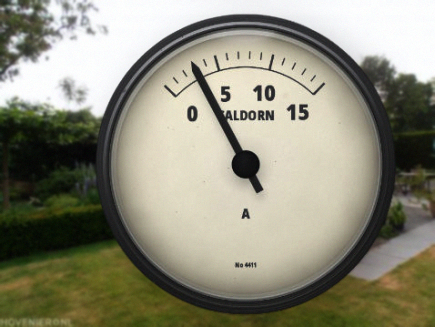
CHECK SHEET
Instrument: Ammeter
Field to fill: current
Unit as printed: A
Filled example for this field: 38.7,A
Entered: 3,A
